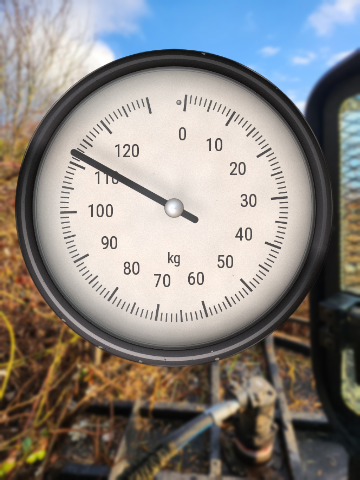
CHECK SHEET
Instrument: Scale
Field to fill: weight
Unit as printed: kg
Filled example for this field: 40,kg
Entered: 112,kg
